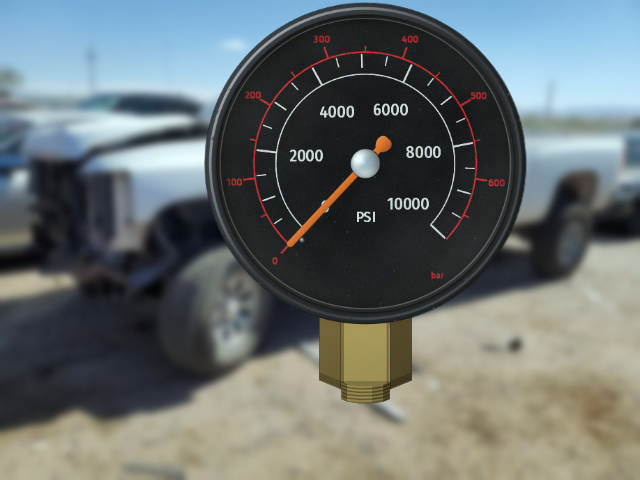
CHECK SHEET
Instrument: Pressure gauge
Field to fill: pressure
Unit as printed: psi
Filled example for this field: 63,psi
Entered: 0,psi
